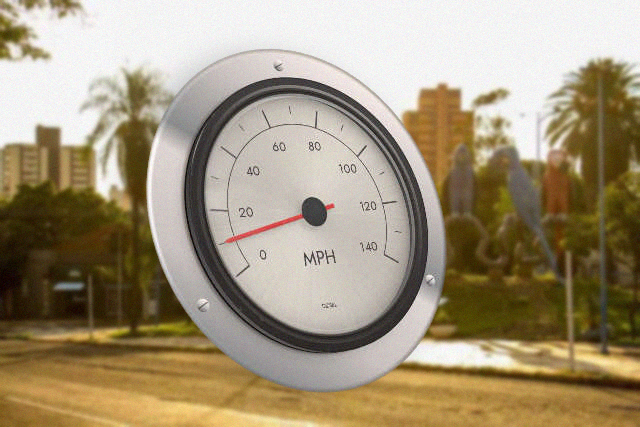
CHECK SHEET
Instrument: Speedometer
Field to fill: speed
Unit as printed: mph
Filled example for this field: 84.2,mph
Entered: 10,mph
